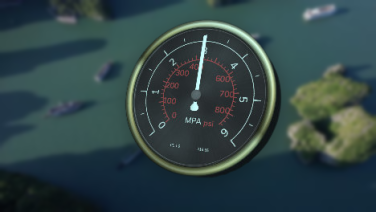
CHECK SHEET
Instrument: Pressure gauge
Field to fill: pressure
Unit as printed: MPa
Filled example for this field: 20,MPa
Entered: 3,MPa
